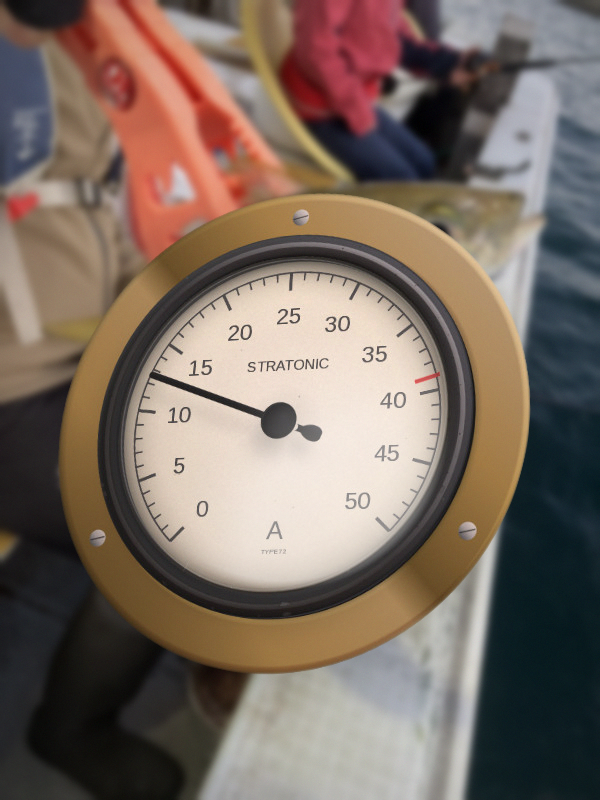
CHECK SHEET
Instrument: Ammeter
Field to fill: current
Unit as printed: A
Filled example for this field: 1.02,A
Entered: 12.5,A
